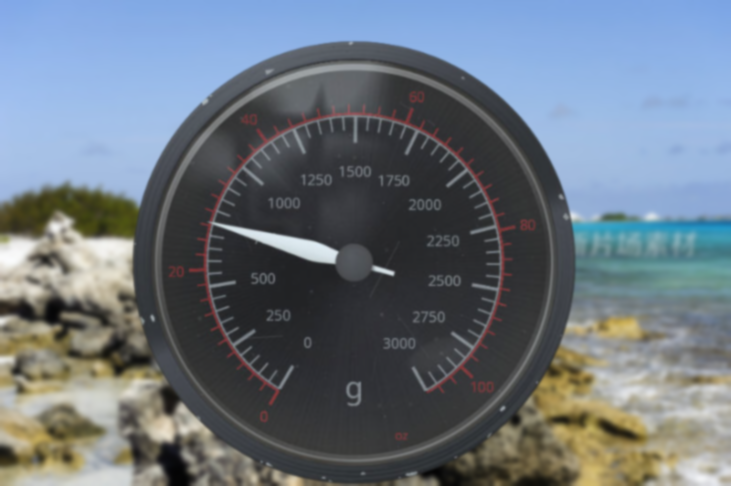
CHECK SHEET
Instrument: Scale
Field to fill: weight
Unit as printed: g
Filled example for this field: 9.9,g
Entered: 750,g
